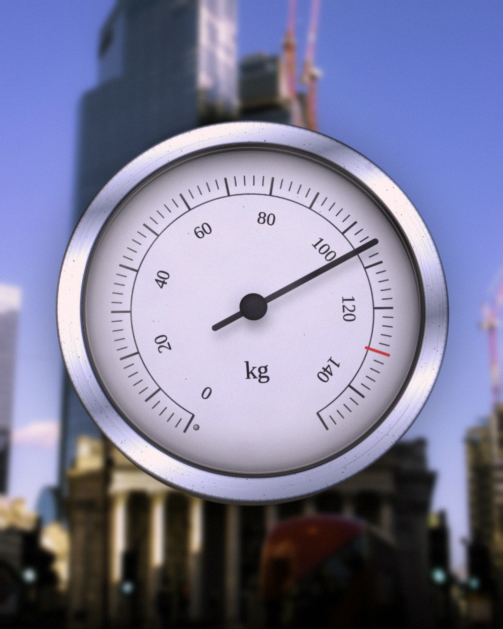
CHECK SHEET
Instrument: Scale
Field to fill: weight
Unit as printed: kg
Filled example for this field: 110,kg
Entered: 106,kg
